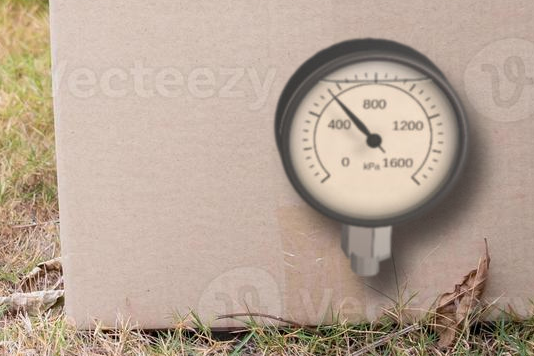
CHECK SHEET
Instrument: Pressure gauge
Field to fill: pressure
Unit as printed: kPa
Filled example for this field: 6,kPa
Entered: 550,kPa
